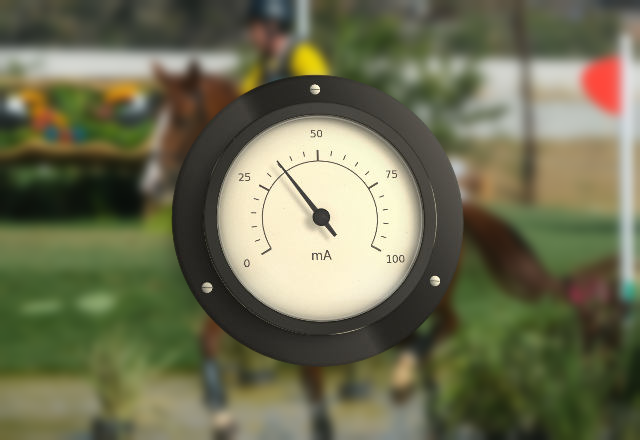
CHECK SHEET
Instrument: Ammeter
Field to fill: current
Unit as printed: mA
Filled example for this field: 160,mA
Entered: 35,mA
